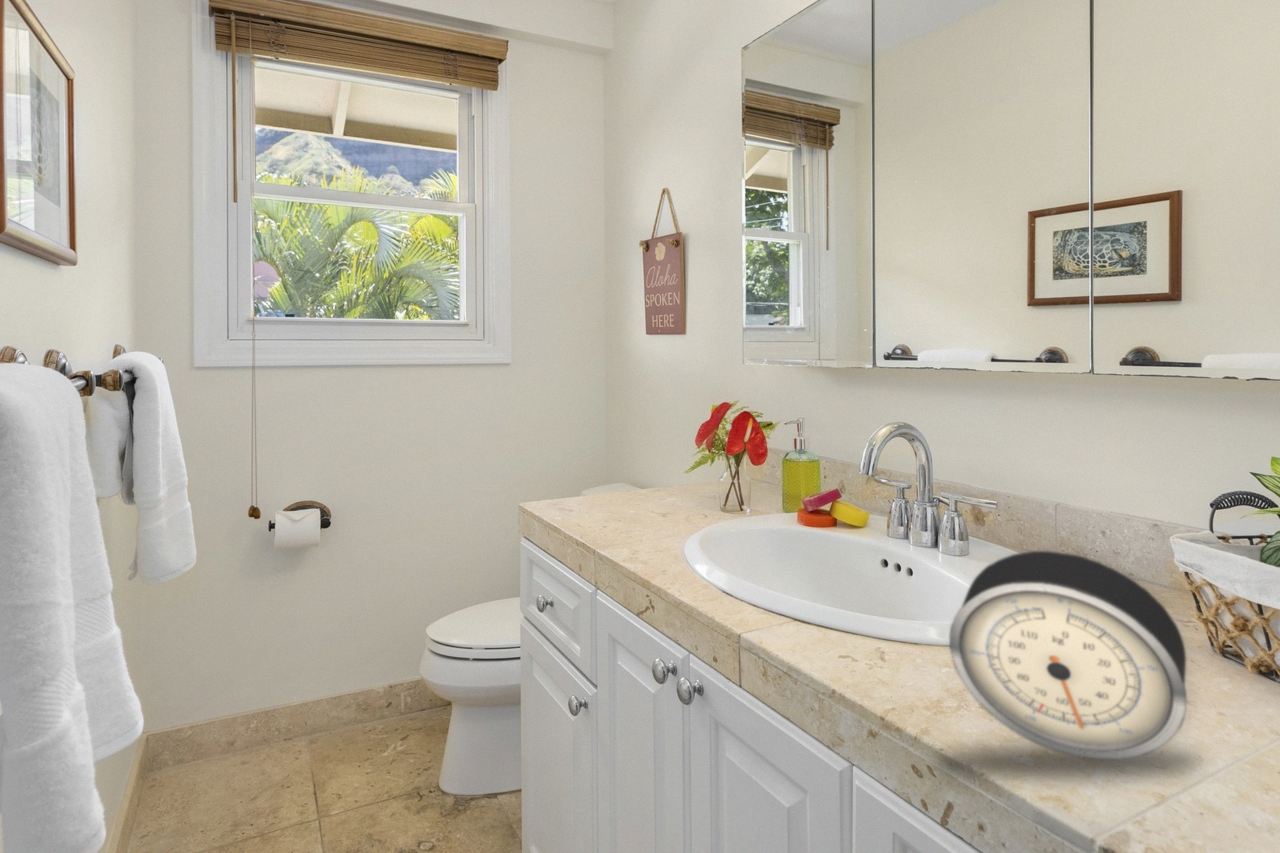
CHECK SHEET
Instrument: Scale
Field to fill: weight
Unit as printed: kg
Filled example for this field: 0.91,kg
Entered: 55,kg
